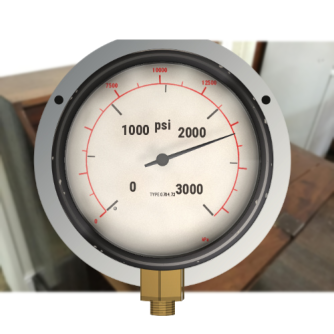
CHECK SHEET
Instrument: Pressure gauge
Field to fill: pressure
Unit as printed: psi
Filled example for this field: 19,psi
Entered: 2250,psi
